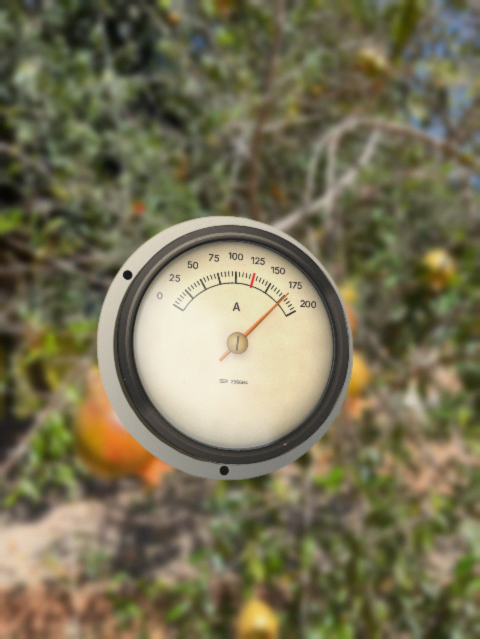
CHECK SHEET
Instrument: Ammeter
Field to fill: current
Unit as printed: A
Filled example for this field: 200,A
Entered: 175,A
